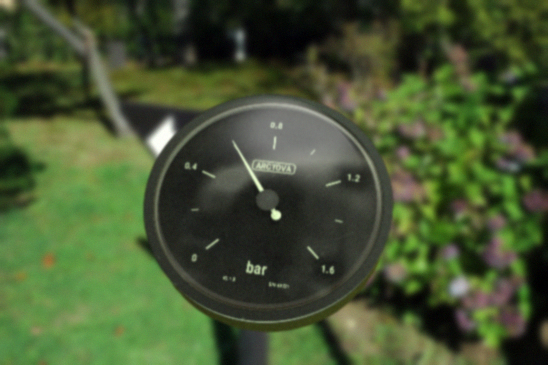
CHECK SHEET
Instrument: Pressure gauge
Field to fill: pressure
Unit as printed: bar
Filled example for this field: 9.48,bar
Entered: 0.6,bar
